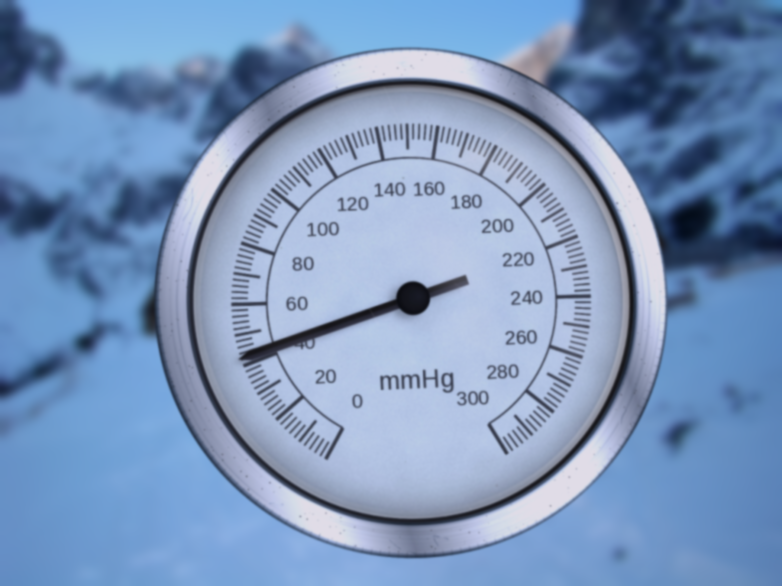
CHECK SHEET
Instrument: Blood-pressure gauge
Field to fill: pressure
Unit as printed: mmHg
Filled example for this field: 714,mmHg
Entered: 42,mmHg
